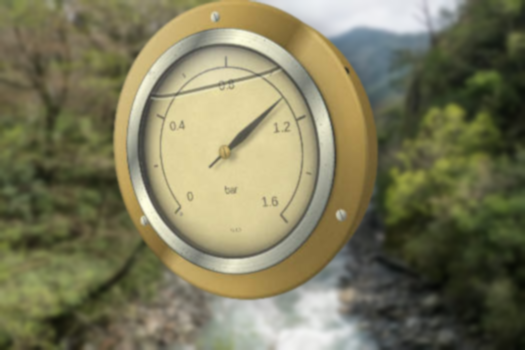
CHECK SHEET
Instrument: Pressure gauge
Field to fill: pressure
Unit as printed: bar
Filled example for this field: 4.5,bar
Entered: 1.1,bar
